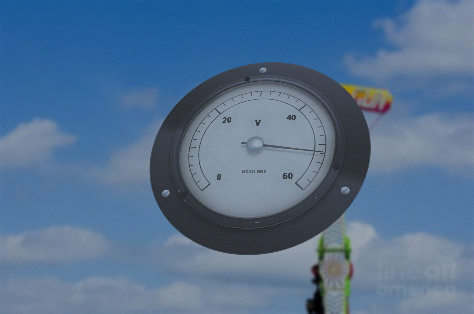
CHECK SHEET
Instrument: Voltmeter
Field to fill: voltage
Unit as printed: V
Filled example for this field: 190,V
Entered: 52,V
